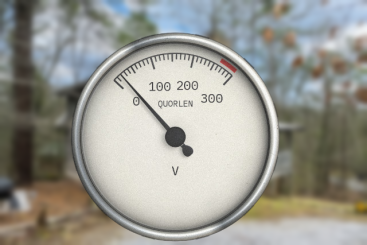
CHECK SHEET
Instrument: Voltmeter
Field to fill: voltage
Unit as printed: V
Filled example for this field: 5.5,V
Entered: 20,V
